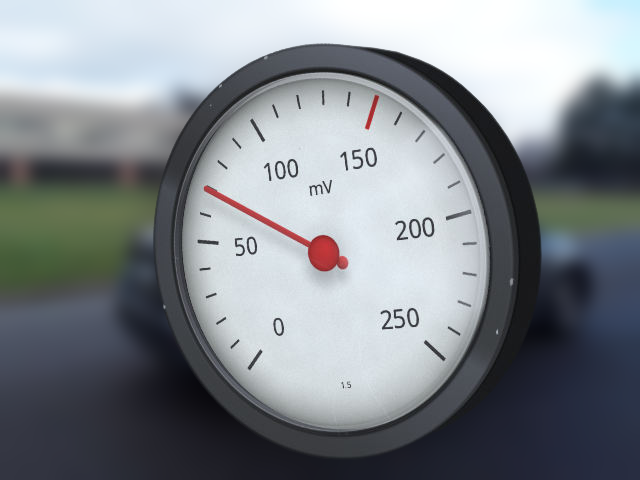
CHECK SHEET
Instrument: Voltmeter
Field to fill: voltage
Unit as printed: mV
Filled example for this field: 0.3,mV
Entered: 70,mV
